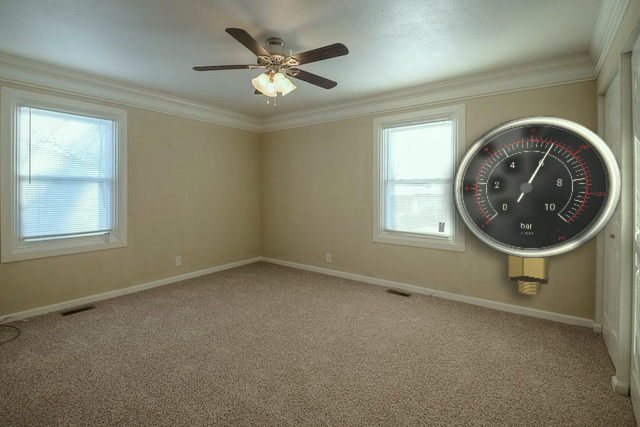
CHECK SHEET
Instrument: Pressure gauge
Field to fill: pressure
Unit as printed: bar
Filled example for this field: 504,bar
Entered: 6,bar
